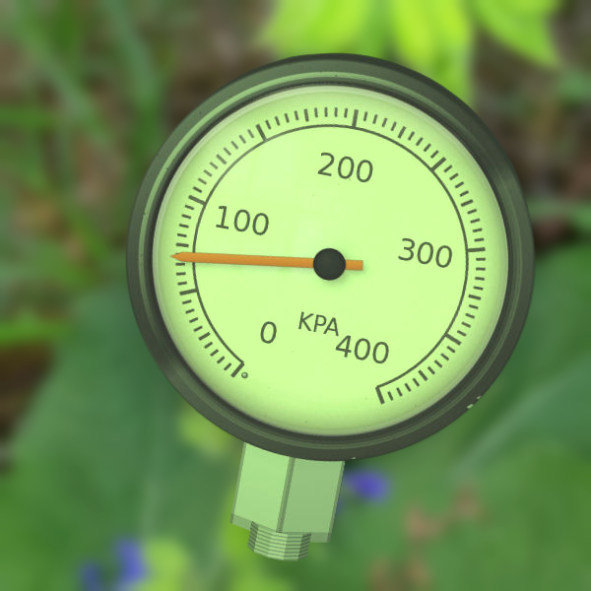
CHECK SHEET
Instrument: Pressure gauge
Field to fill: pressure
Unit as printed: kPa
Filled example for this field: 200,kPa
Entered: 70,kPa
